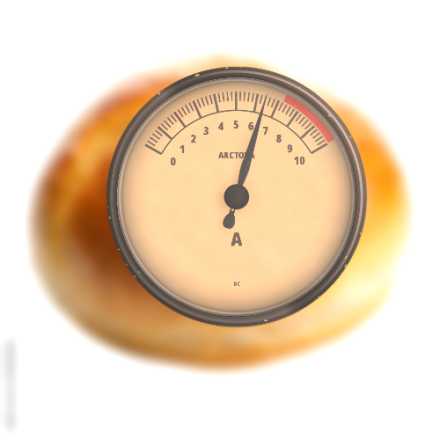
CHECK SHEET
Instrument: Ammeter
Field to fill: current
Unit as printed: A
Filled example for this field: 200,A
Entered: 6.4,A
